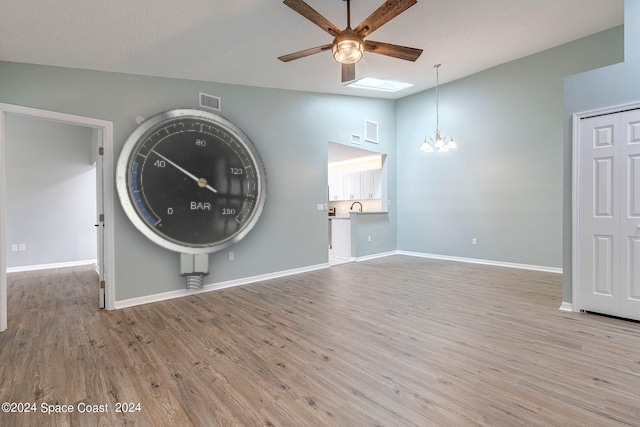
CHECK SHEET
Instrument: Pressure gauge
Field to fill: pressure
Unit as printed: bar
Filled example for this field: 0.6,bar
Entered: 45,bar
